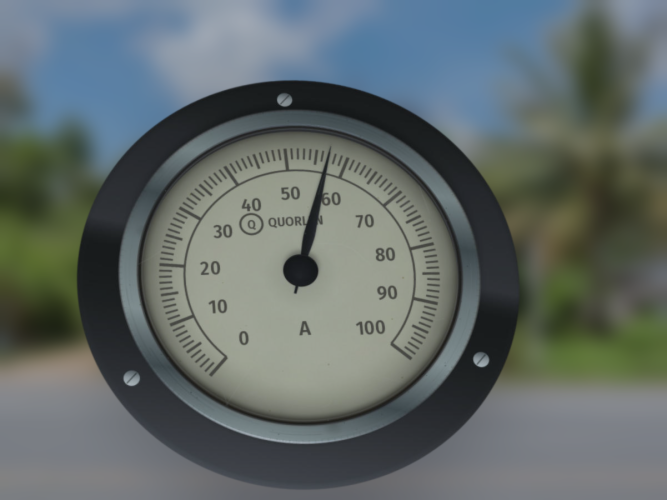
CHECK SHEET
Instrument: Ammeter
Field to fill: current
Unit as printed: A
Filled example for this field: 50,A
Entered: 57,A
